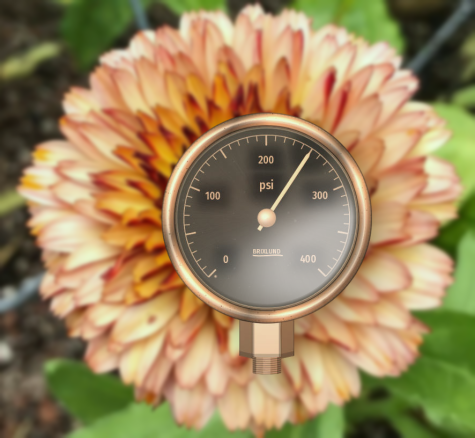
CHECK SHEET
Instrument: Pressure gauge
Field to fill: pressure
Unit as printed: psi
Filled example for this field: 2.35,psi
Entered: 250,psi
